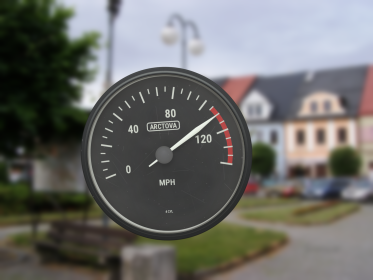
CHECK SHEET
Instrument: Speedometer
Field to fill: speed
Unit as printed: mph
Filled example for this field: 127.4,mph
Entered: 110,mph
